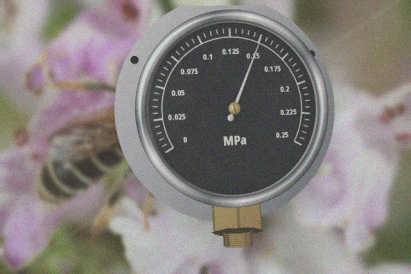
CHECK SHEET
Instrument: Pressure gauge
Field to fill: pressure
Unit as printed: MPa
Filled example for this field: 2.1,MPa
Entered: 0.15,MPa
